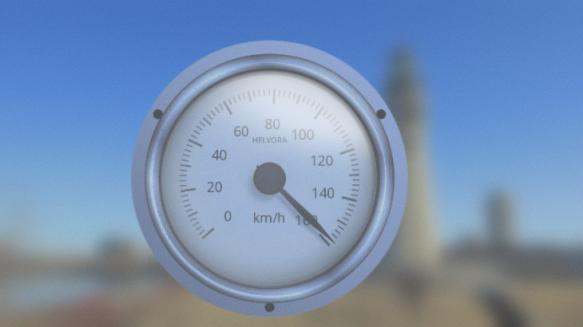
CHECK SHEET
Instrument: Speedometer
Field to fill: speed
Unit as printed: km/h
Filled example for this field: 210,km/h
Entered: 158,km/h
